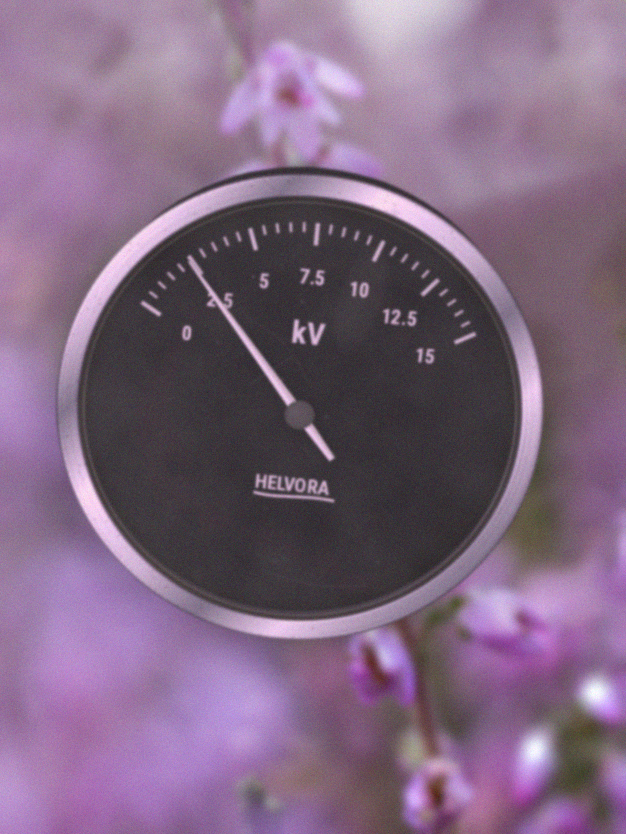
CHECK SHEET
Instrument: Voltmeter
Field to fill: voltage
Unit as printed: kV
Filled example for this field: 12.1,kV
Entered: 2.5,kV
